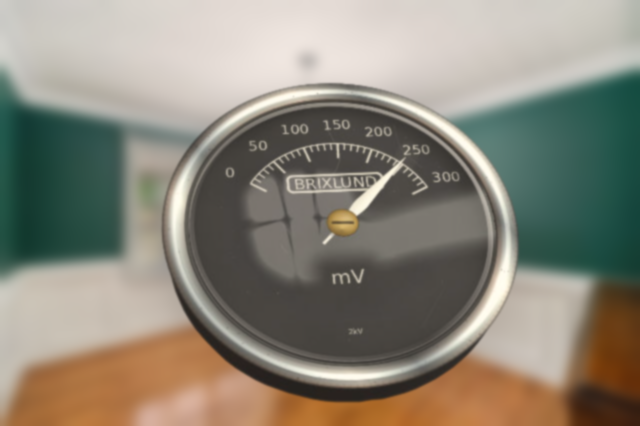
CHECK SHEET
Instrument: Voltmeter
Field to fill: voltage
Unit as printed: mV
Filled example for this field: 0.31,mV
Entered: 250,mV
